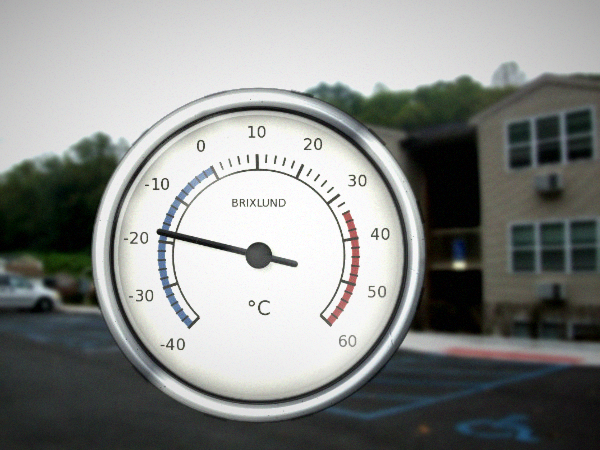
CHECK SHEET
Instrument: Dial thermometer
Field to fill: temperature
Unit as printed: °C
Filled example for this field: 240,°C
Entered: -18,°C
